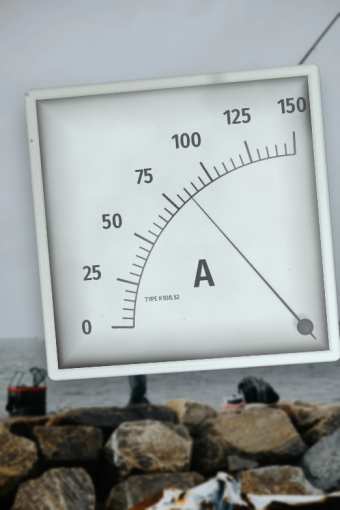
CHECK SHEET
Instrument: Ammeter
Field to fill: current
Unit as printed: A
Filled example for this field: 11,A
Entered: 85,A
